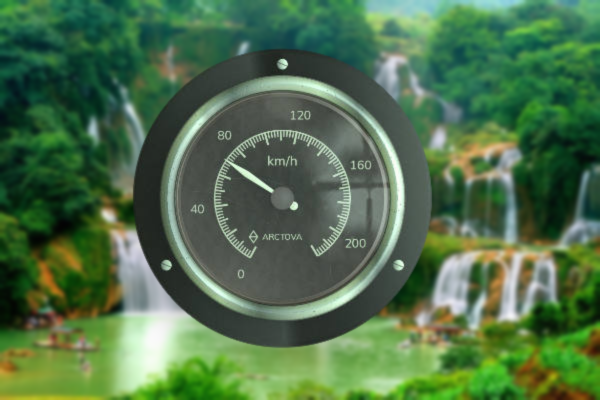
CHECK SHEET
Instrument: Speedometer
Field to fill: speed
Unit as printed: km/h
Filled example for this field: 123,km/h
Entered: 70,km/h
